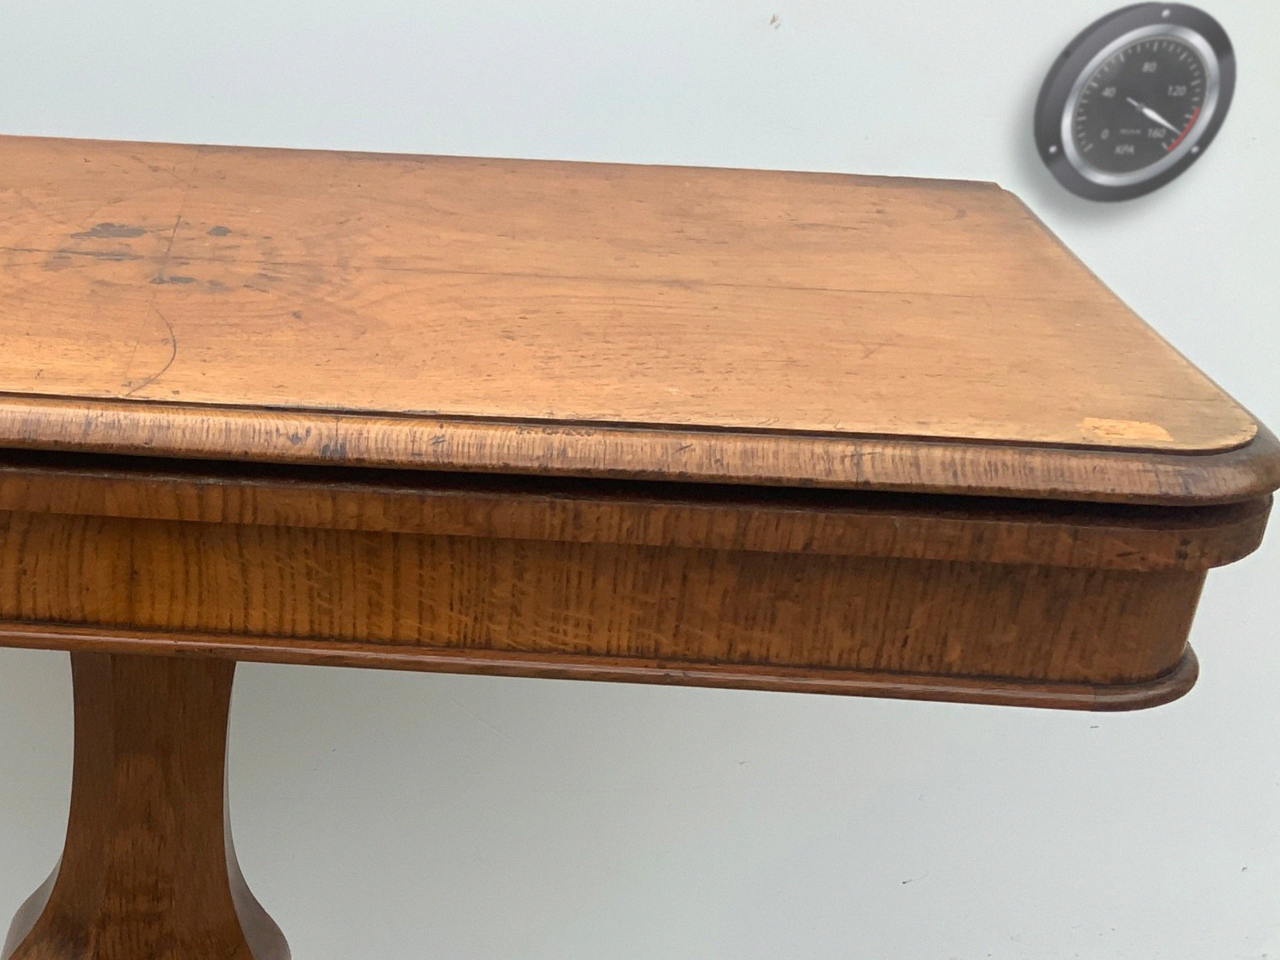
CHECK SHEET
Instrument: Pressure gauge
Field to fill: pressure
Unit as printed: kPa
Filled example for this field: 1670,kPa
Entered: 150,kPa
